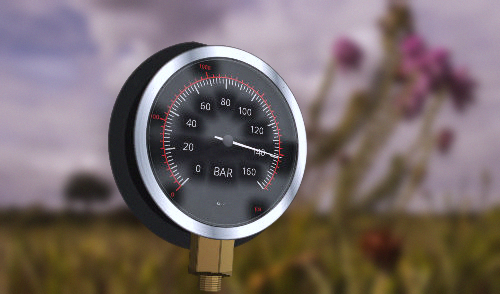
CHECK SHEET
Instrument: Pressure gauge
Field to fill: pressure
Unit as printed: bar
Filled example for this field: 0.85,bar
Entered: 140,bar
